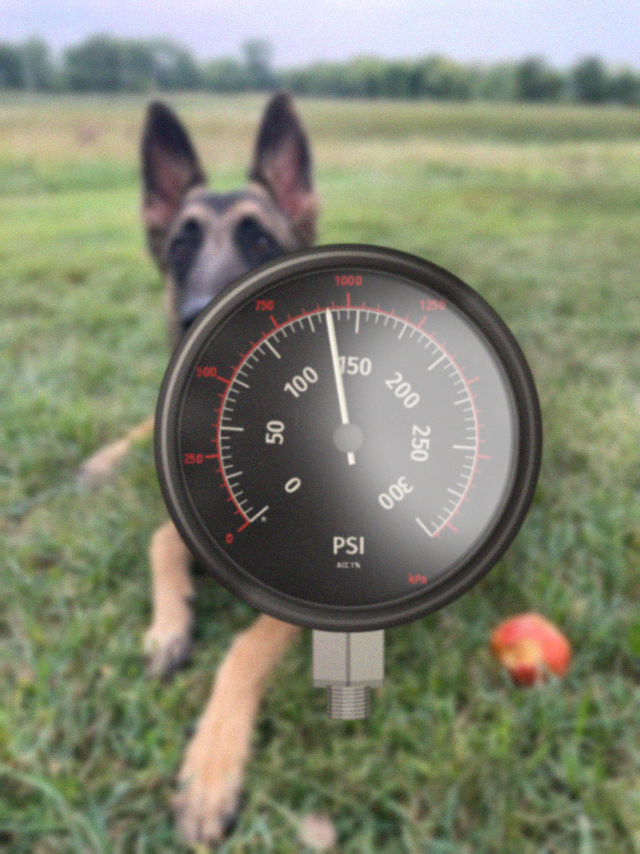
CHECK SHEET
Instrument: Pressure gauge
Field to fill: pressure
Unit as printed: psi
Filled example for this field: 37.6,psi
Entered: 135,psi
